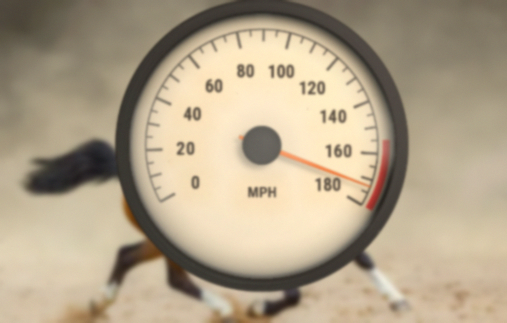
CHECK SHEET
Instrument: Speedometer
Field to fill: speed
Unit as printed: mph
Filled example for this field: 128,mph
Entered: 172.5,mph
